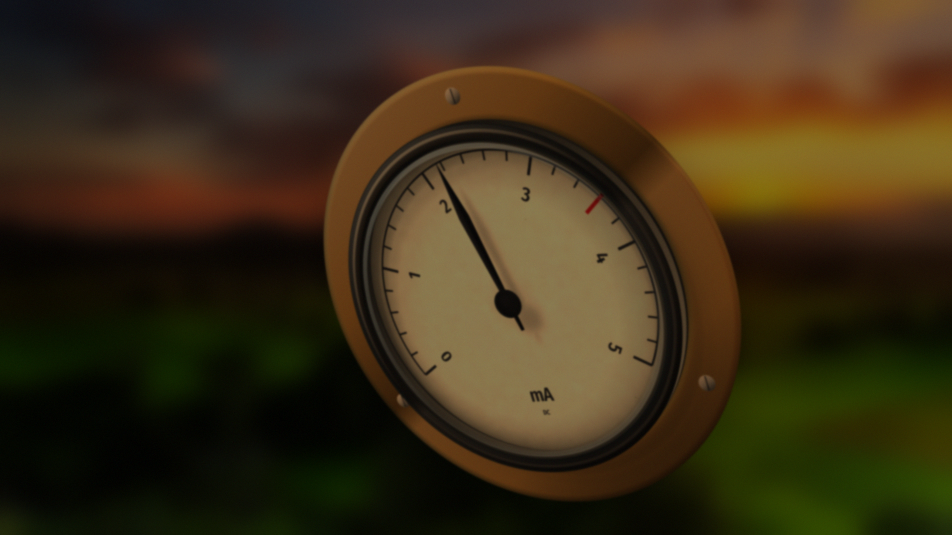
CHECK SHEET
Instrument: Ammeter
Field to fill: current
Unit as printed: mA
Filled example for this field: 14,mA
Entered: 2.2,mA
